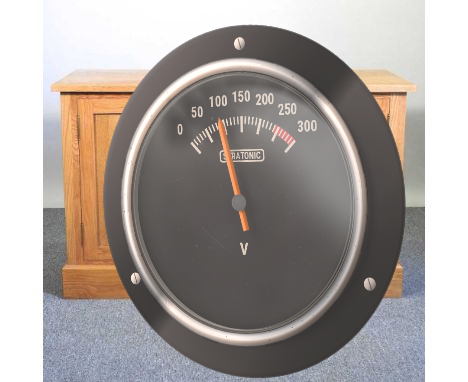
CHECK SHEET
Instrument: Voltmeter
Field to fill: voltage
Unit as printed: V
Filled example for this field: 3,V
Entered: 100,V
